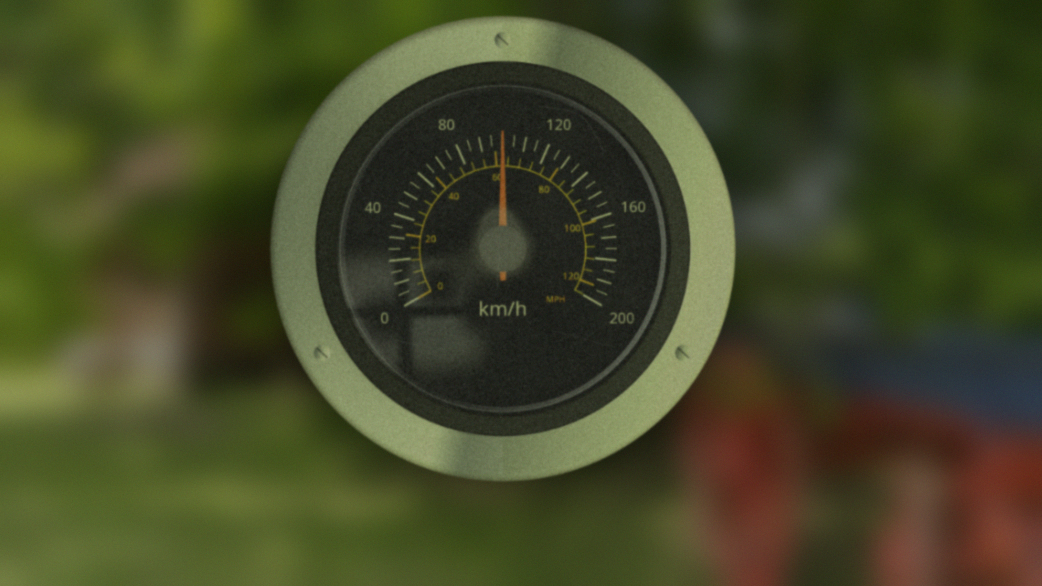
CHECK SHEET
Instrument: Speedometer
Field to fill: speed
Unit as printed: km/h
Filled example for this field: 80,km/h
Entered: 100,km/h
